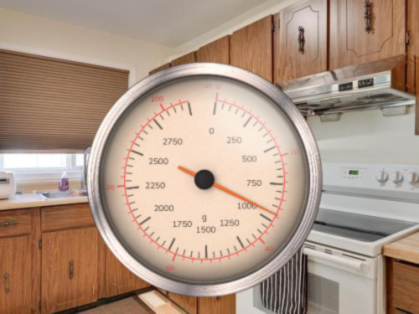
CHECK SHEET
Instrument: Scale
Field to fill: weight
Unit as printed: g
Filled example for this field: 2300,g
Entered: 950,g
